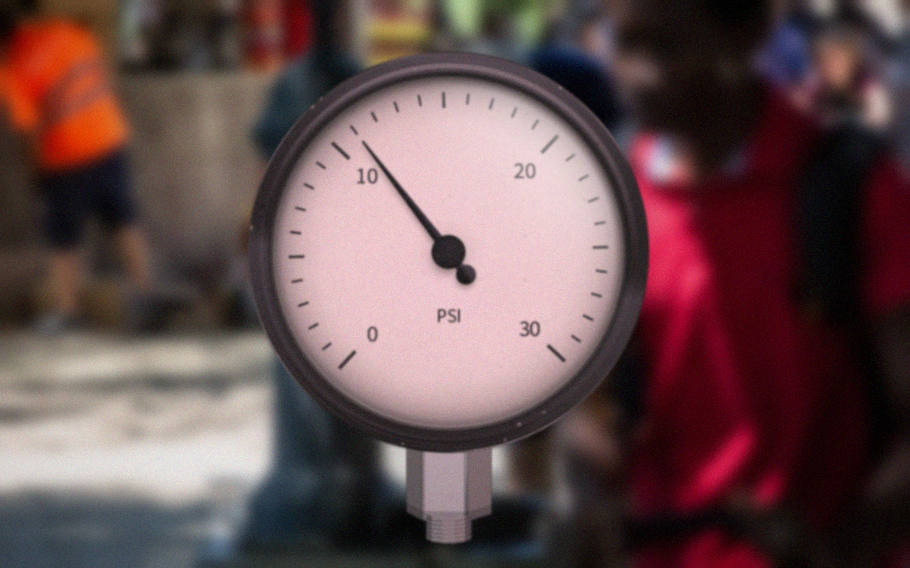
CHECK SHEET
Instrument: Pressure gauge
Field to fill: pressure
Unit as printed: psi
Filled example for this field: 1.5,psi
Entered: 11,psi
